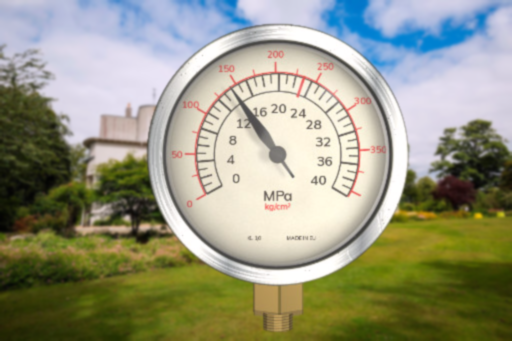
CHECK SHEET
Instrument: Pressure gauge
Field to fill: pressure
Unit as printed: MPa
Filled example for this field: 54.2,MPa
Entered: 14,MPa
